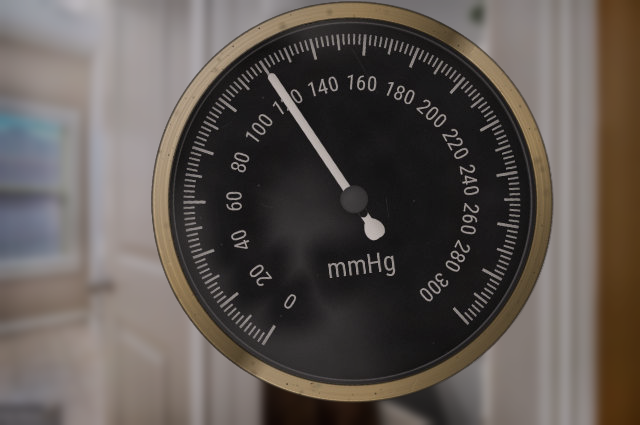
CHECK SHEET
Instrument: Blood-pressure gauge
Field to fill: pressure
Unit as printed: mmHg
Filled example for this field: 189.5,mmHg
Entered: 120,mmHg
